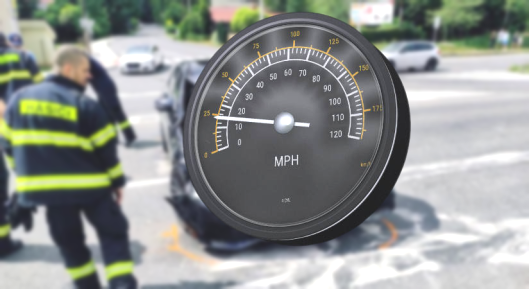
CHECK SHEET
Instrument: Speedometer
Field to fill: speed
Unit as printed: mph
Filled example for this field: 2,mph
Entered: 14,mph
